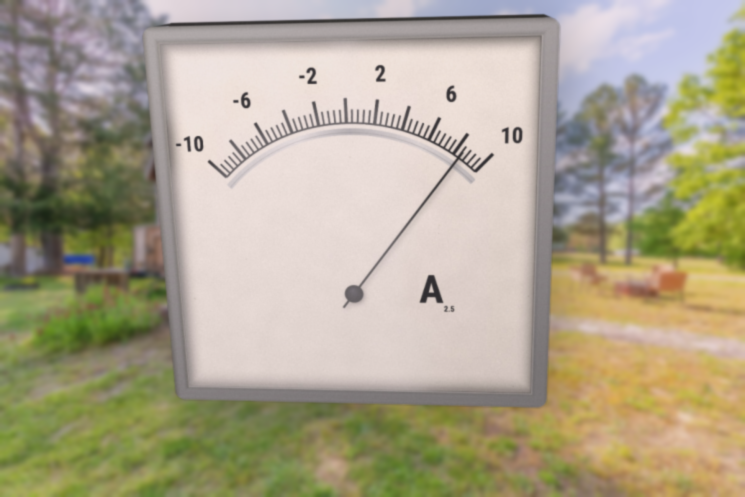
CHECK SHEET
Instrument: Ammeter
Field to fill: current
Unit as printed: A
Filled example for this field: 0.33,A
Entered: 8.4,A
